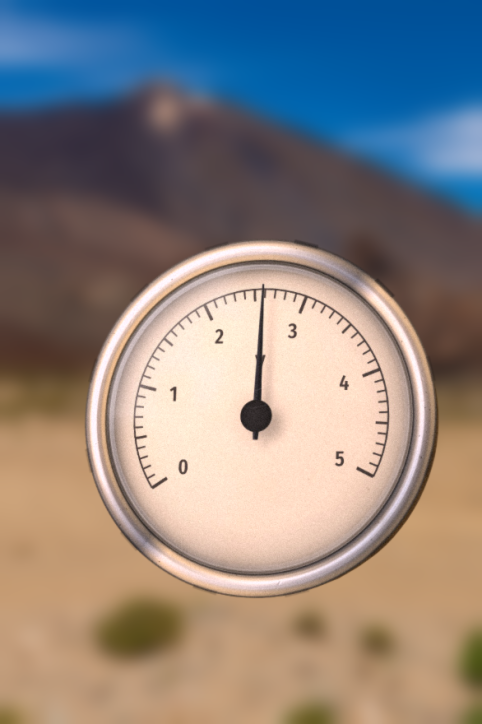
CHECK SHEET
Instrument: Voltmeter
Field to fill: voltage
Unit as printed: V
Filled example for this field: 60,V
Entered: 2.6,V
